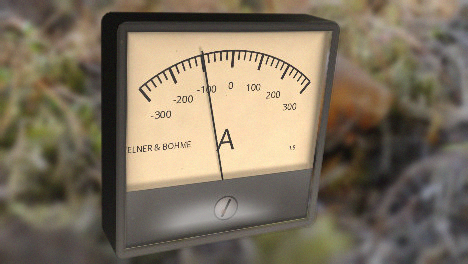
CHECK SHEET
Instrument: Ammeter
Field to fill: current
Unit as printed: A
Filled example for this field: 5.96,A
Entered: -100,A
